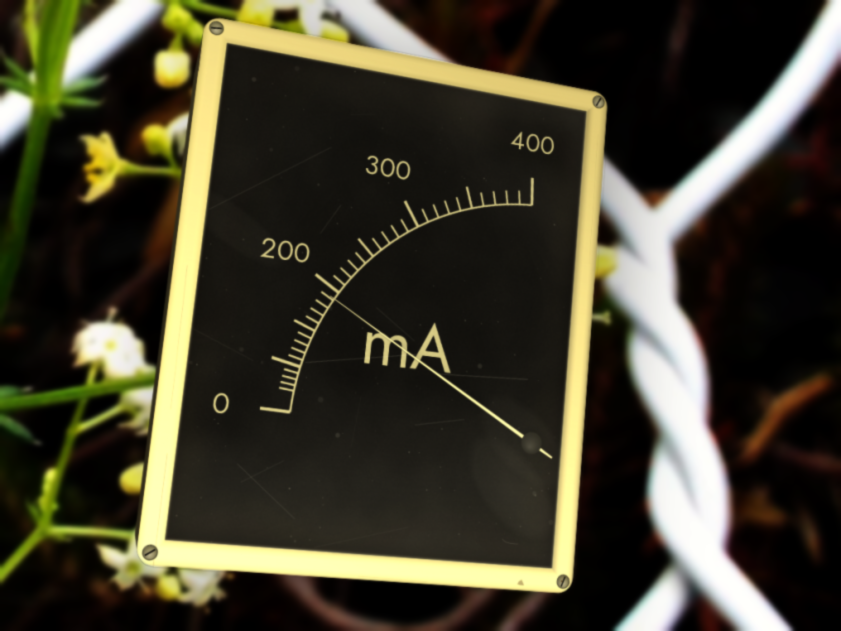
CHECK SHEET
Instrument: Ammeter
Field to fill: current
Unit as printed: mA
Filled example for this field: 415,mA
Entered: 190,mA
